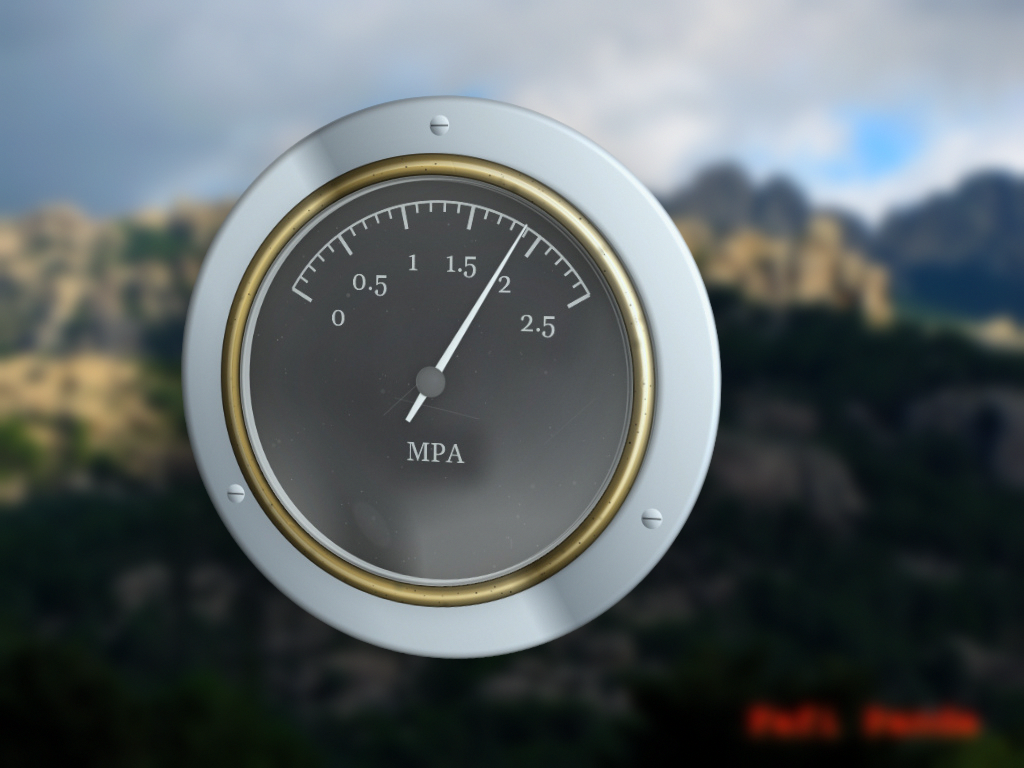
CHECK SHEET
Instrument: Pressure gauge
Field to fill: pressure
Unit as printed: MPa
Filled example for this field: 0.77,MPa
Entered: 1.9,MPa
